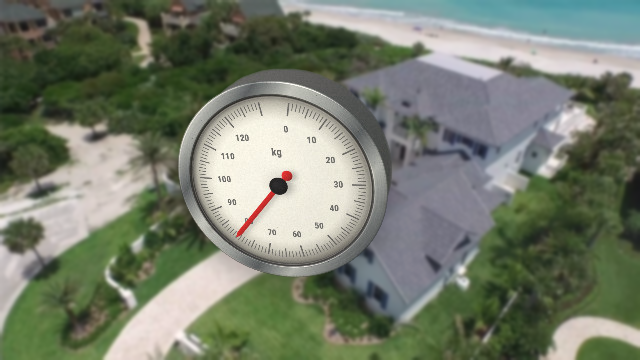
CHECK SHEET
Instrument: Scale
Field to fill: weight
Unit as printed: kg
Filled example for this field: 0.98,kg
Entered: 80,kg
